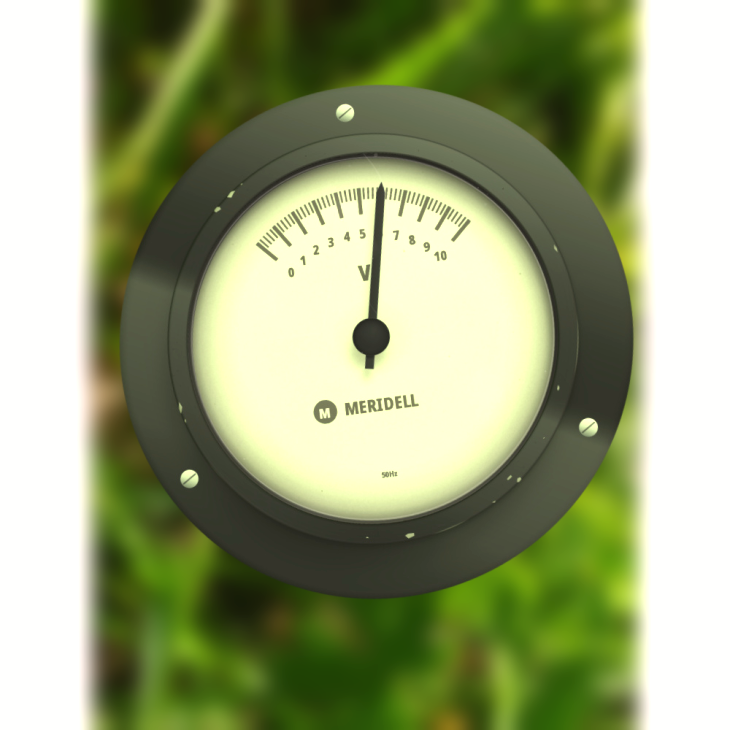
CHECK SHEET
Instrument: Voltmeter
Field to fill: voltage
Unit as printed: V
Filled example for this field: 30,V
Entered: 6,V
